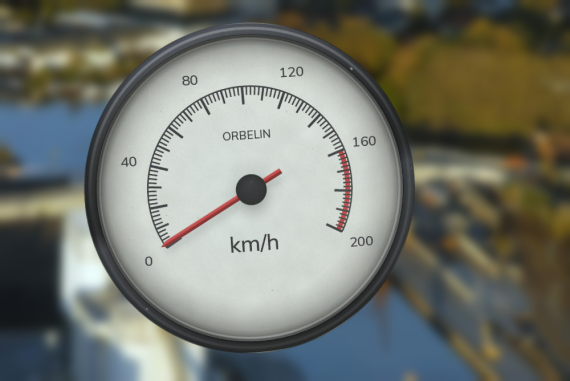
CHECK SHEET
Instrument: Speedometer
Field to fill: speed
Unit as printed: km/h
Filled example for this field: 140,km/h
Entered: 2,km/h
